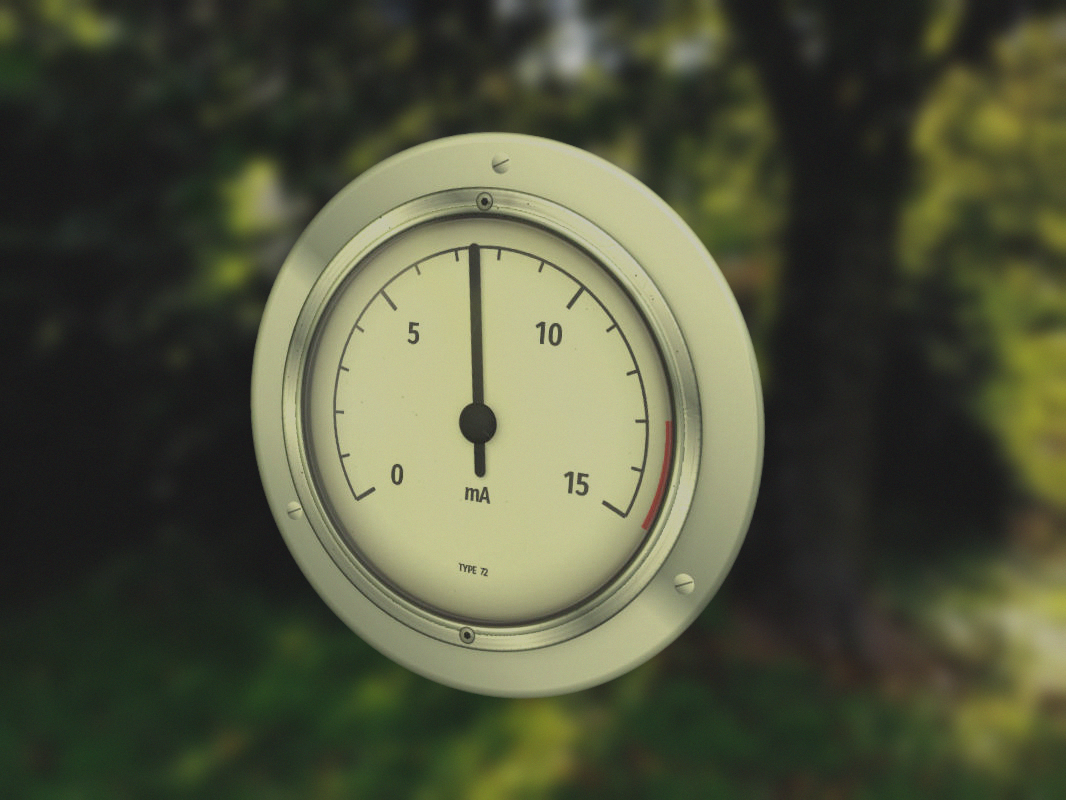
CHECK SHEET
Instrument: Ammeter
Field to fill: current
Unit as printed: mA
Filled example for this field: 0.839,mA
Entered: 7.5,mA
